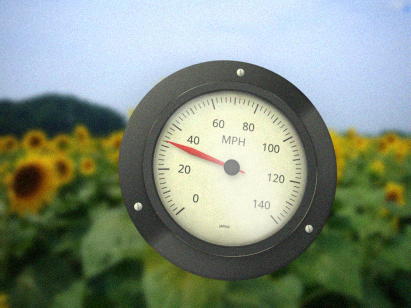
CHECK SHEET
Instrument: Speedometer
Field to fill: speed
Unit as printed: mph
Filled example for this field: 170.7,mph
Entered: 32,mph
